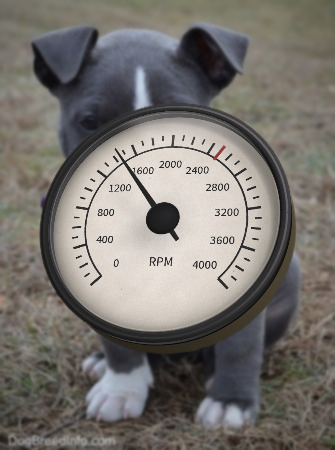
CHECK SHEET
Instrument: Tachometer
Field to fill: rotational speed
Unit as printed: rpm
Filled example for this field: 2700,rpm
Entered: 1450,rpm
